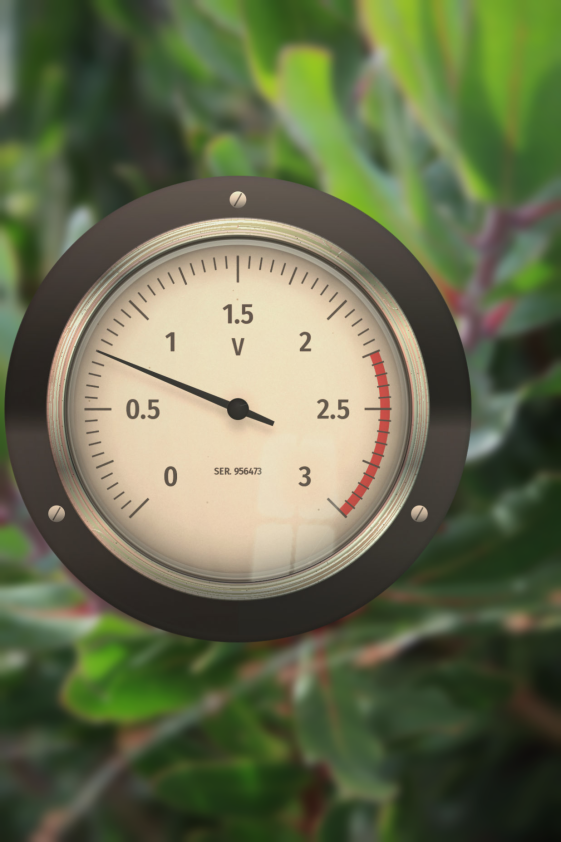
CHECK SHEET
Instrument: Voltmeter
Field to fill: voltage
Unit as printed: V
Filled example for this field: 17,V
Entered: 0.75,V
